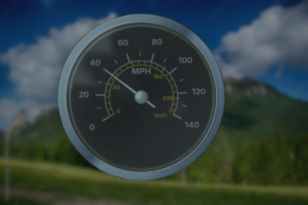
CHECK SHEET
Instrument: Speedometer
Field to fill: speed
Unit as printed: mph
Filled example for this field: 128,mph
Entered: 40,mph
